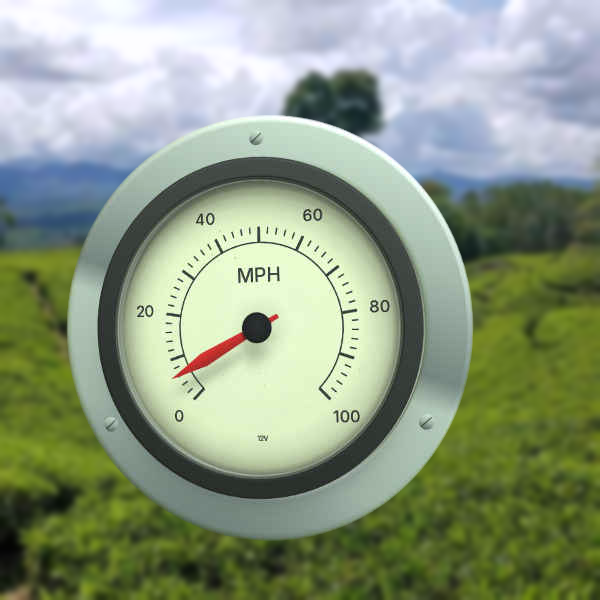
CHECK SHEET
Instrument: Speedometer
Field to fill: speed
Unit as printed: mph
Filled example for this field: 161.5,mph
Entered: 6,mph
